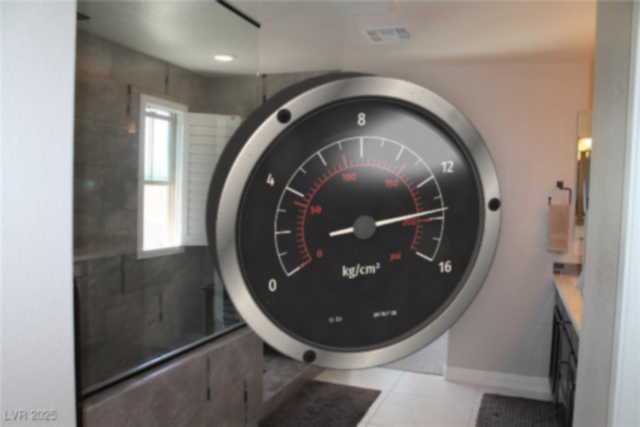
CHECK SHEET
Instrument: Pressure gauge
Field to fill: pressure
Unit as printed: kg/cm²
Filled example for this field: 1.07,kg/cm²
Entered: 13.5,kg/cm²
